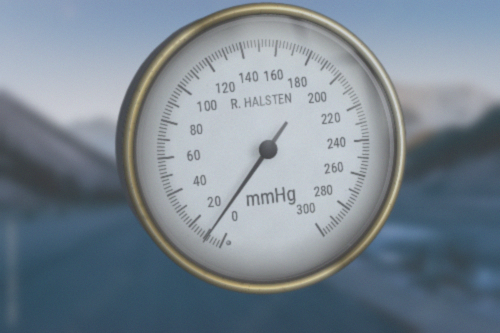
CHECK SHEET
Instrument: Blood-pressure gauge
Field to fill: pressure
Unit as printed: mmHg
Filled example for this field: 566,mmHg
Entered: 10,mmHg
